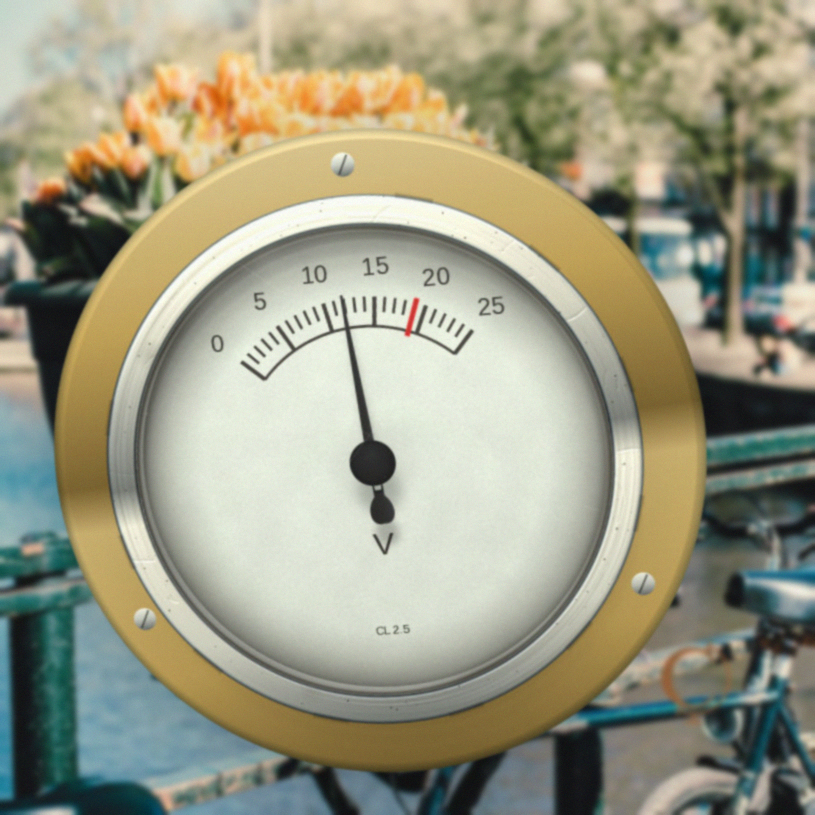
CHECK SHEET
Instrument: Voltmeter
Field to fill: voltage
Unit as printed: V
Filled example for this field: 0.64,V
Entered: 12,V
